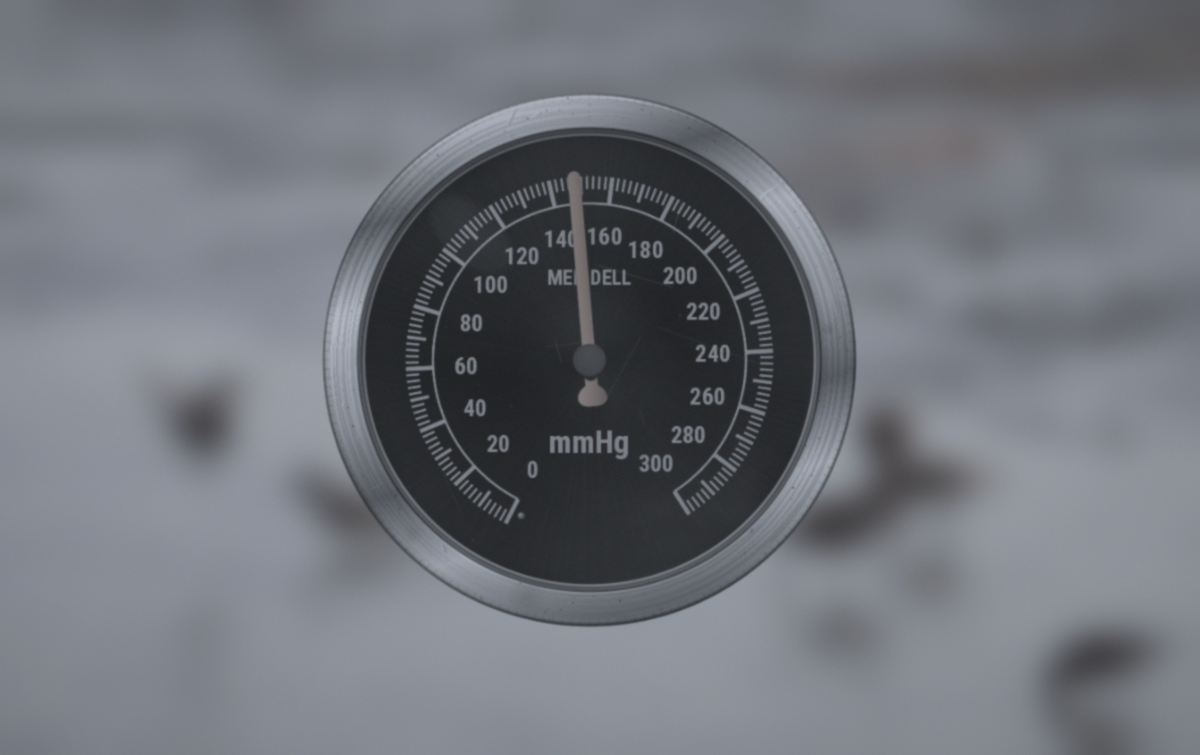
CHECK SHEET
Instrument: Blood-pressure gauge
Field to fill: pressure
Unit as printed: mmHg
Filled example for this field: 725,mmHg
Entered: 148,mmHg
